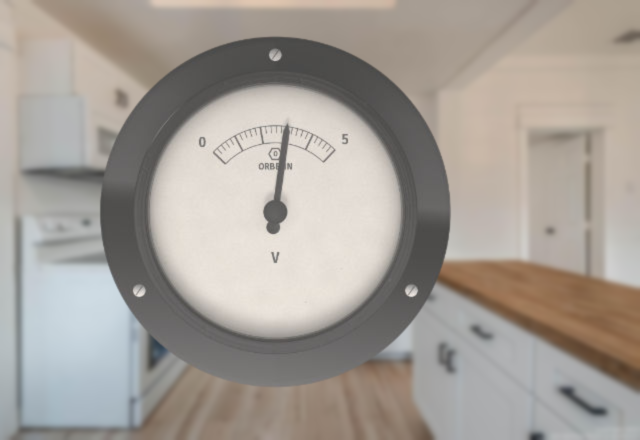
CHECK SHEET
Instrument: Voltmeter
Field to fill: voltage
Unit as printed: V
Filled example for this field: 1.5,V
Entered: 3,V
